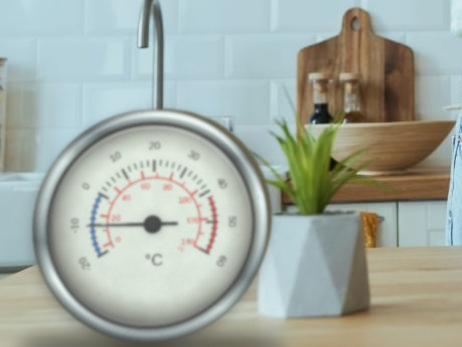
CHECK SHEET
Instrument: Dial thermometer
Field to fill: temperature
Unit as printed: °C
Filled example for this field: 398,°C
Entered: -10,°C
